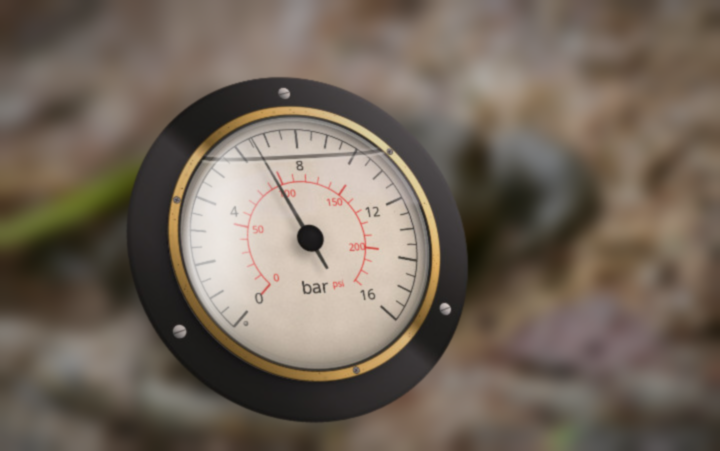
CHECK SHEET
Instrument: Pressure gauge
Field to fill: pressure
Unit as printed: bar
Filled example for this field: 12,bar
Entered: 6.5,bar
